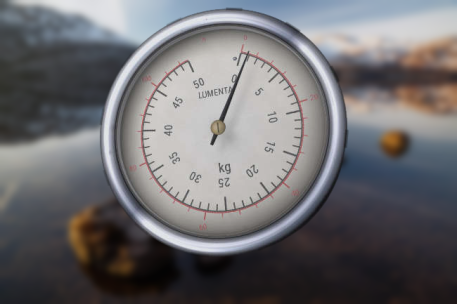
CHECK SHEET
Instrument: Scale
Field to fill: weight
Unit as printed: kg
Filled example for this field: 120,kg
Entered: 1,kg
